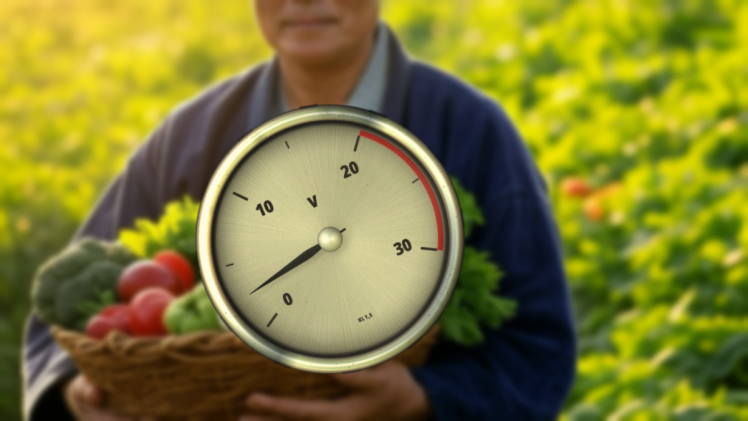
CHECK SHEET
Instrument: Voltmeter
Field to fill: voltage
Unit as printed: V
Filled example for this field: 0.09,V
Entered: 2.5,V
